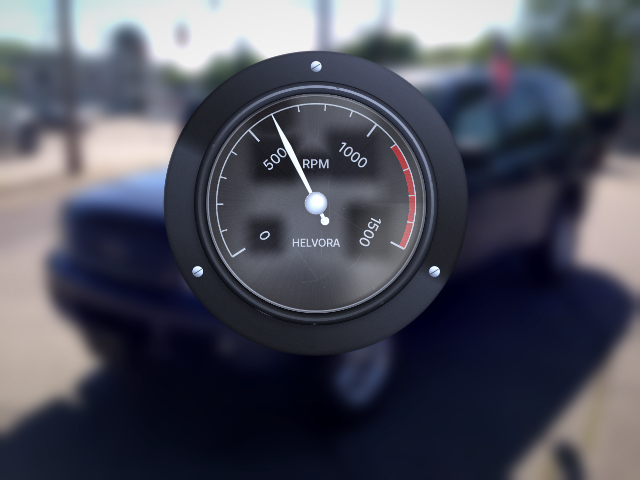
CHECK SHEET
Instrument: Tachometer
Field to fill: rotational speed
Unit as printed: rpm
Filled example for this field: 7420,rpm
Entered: 600,rpm
